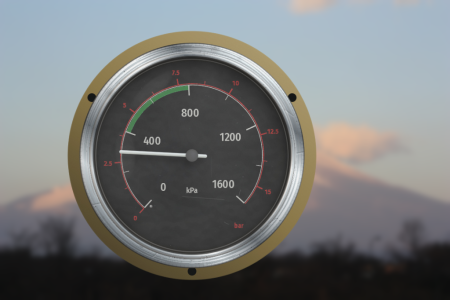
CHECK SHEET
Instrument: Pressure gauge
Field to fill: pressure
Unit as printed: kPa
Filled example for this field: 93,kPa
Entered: 300,kPa
